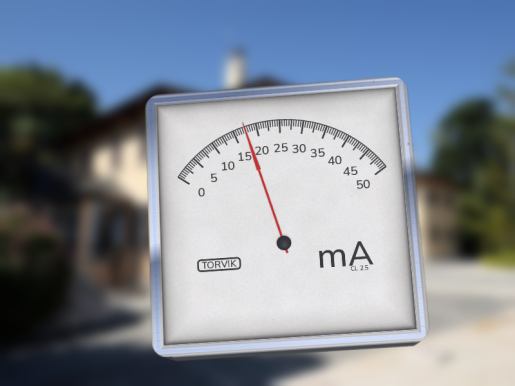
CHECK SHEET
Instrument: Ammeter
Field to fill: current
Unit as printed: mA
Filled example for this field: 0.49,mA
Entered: 17.5,mA
